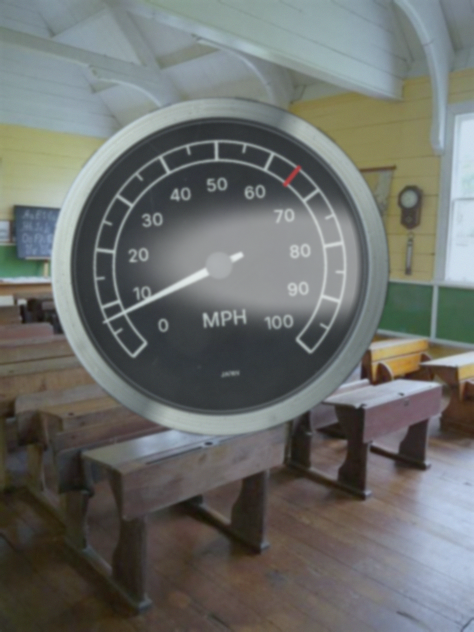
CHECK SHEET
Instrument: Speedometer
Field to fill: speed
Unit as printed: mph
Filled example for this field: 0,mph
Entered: 7.5,mph
